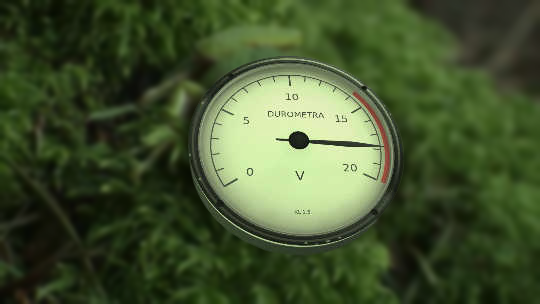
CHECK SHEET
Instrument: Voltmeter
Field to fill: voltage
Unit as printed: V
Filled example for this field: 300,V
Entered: 18,V
